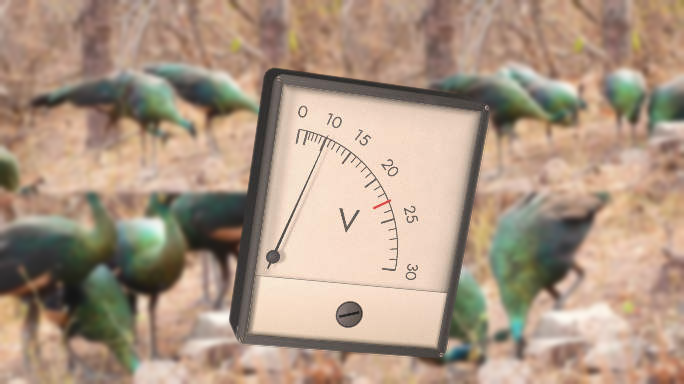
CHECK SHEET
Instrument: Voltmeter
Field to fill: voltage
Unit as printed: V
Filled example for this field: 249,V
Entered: 10,V
